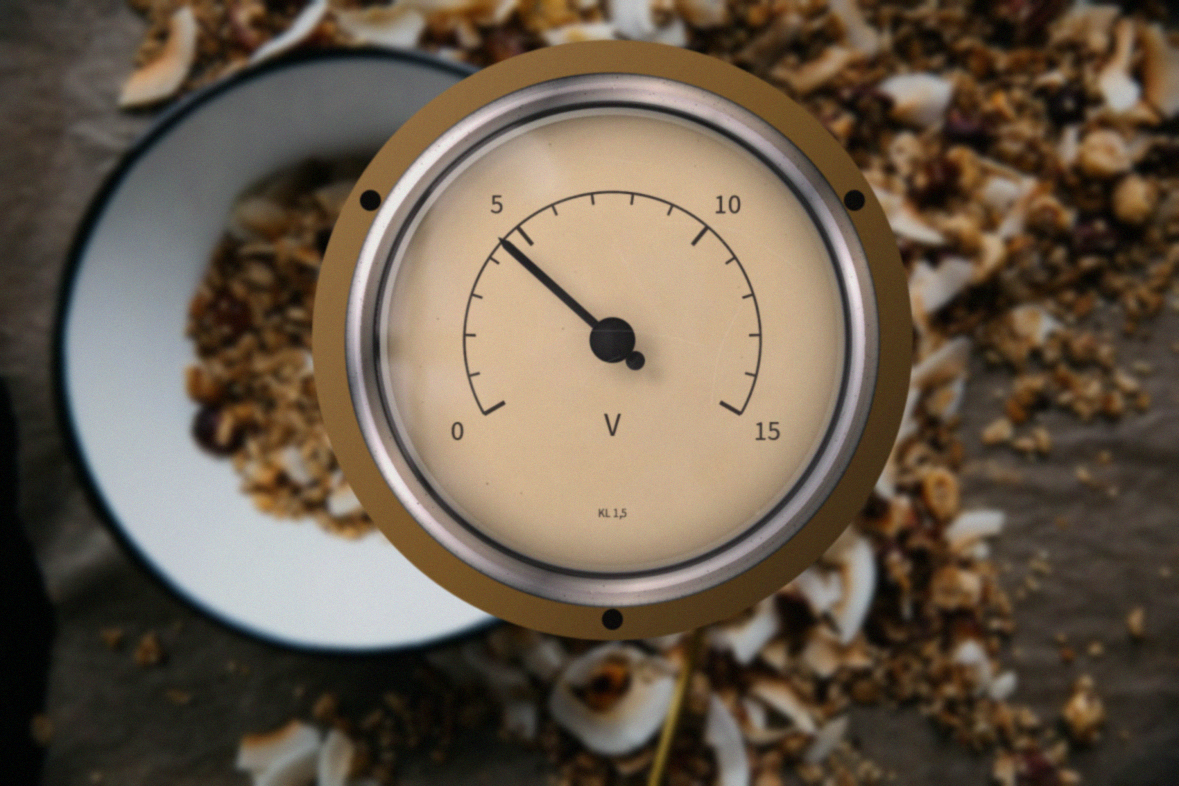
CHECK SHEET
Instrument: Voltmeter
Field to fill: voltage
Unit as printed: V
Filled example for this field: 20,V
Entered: 4.5,V
